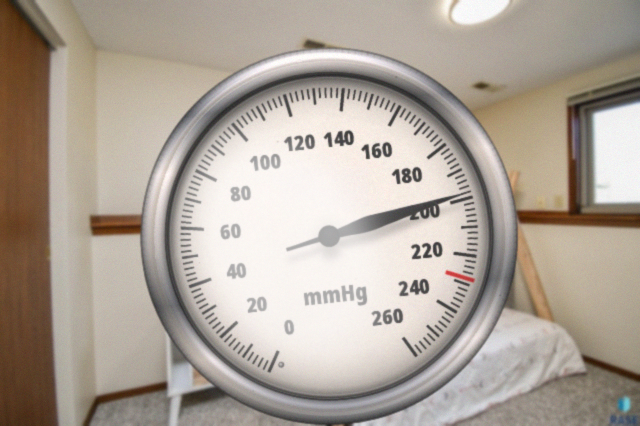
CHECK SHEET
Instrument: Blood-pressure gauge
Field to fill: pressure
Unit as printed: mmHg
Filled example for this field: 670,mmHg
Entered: 198,mmHg
